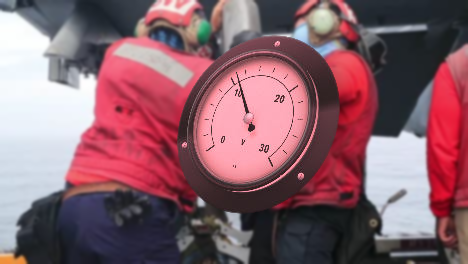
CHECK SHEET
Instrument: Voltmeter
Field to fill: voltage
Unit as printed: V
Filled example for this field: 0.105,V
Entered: 11,V
